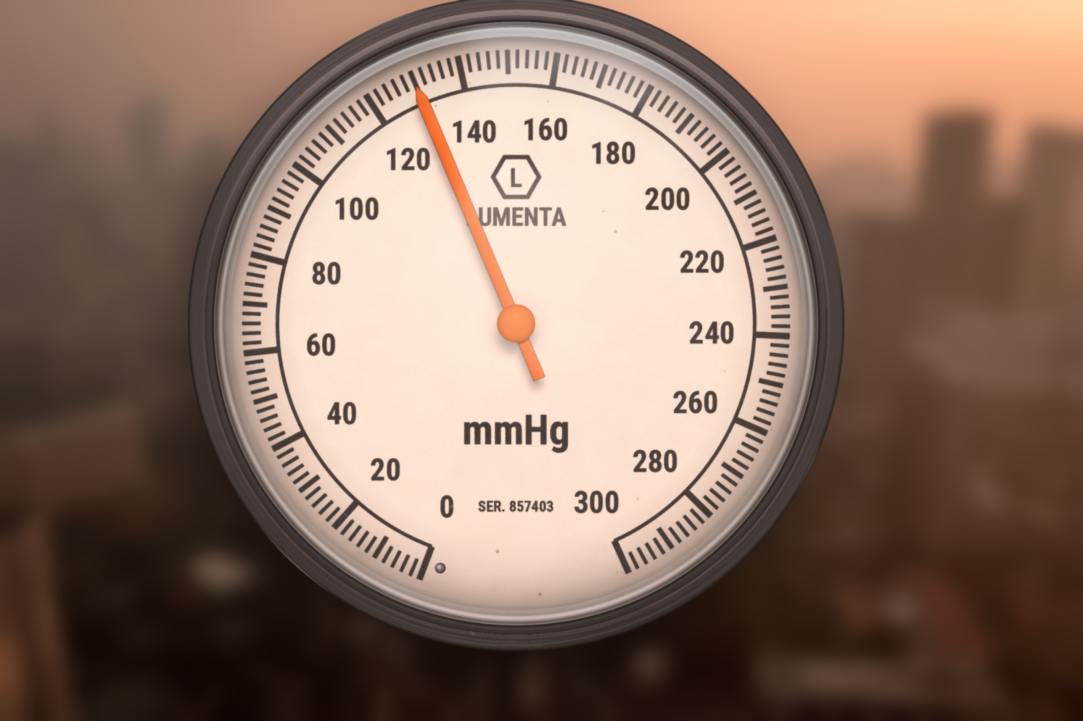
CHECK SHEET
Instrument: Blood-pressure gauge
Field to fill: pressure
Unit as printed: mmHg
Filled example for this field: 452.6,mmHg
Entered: 130,mmHg
